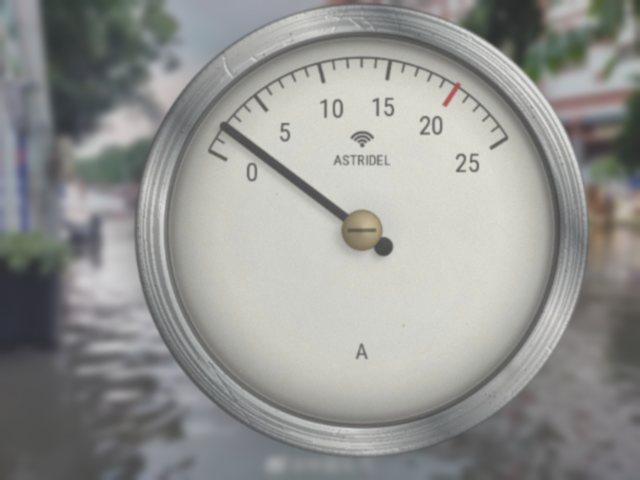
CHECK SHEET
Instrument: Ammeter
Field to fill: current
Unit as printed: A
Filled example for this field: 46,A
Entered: 2,A
